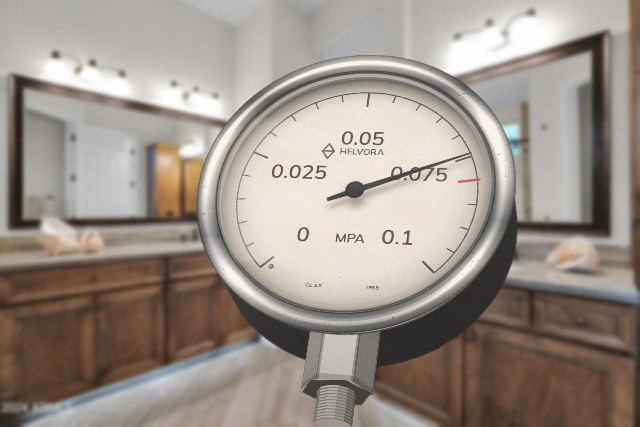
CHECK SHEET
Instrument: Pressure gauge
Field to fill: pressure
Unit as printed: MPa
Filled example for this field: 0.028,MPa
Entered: 0.075,MPa
